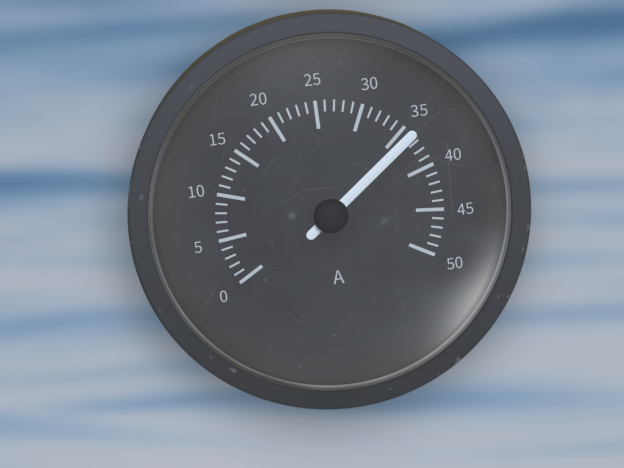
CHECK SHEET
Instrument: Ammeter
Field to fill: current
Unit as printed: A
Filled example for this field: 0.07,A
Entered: 36,A
